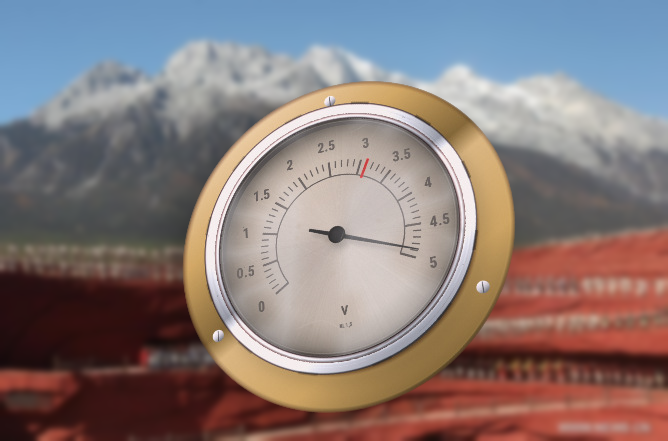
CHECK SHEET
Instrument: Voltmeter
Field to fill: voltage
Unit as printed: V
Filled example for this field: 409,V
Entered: 4.9,V
